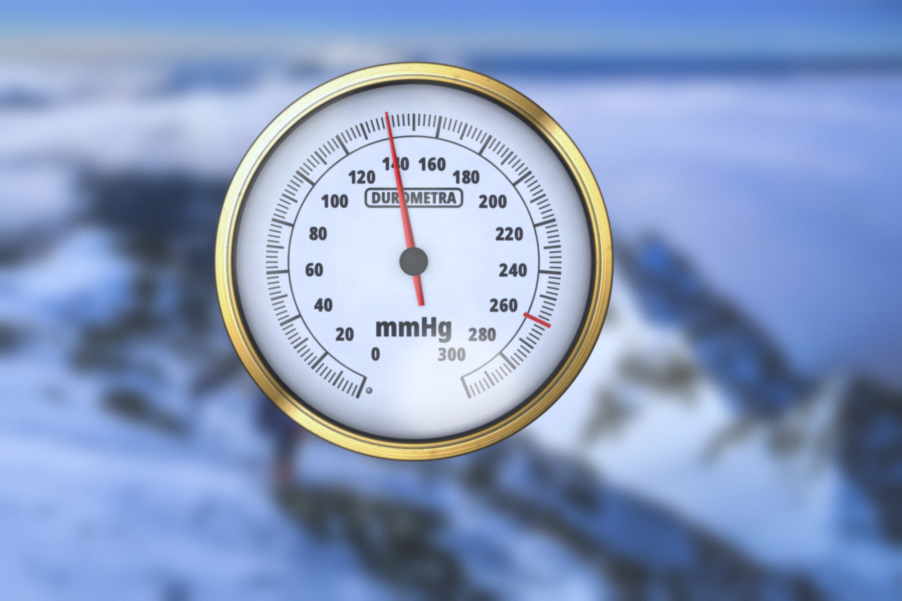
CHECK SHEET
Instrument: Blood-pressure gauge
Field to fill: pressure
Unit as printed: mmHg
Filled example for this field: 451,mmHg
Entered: 140,mmHg
